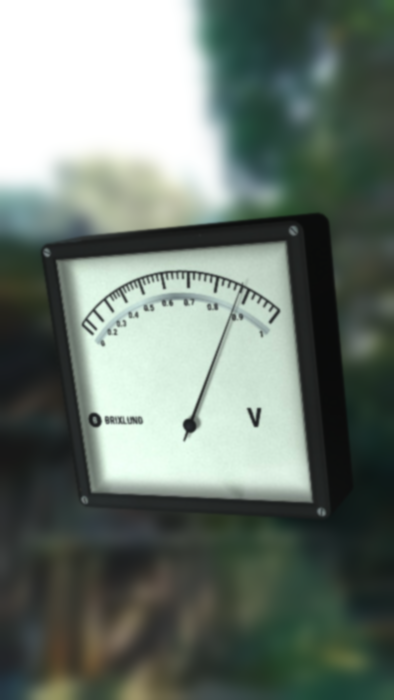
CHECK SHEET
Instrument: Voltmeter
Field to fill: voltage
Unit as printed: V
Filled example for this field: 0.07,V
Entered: 0.88,V
